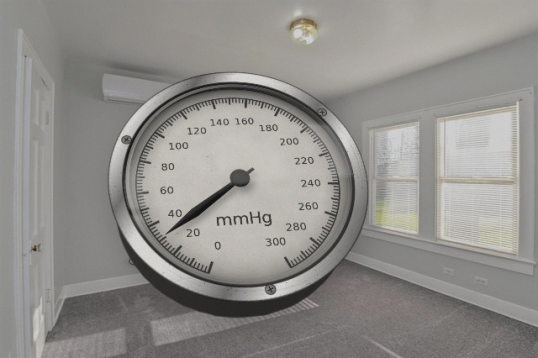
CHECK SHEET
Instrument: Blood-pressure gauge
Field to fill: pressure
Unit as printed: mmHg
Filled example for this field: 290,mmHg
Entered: 30,mmHg
